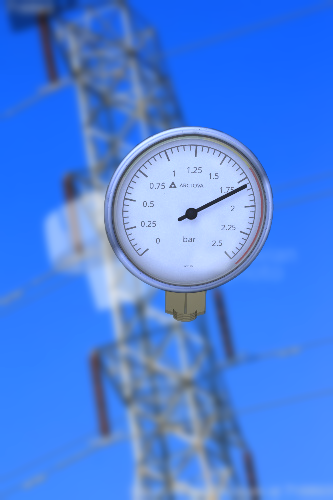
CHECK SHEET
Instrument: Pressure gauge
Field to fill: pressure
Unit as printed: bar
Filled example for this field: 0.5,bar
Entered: 1.8,bar
